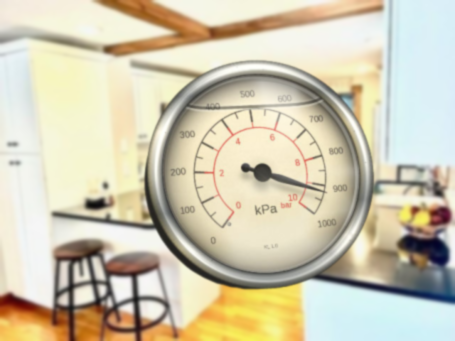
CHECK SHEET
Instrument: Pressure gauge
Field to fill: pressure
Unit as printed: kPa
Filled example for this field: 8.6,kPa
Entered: 925,kPa
